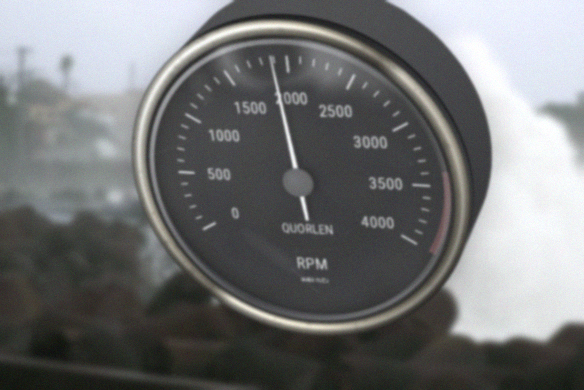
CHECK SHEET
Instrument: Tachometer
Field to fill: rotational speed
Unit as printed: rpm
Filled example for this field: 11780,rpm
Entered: 1900,rpm
